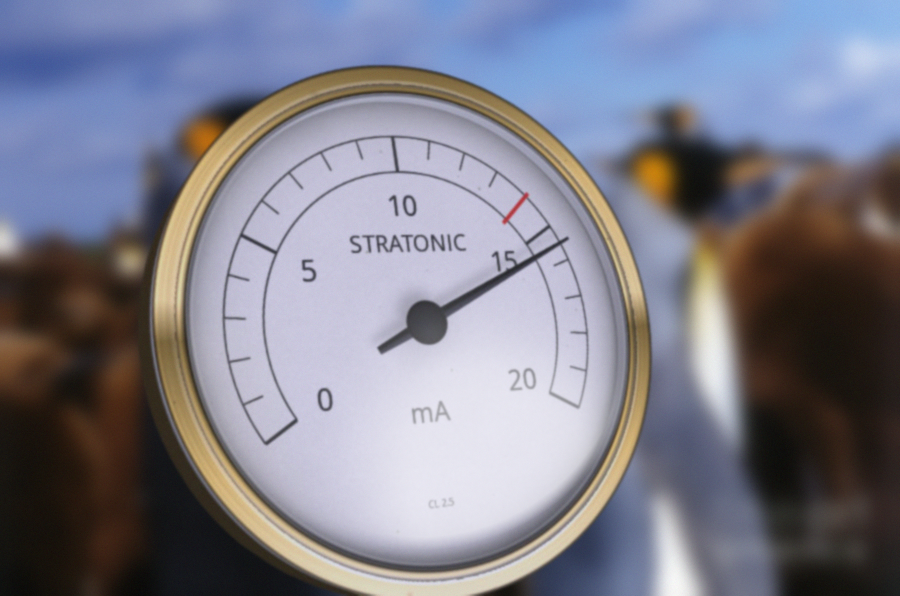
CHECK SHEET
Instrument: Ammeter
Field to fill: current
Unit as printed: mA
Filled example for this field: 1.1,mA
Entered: 15.5,mA
